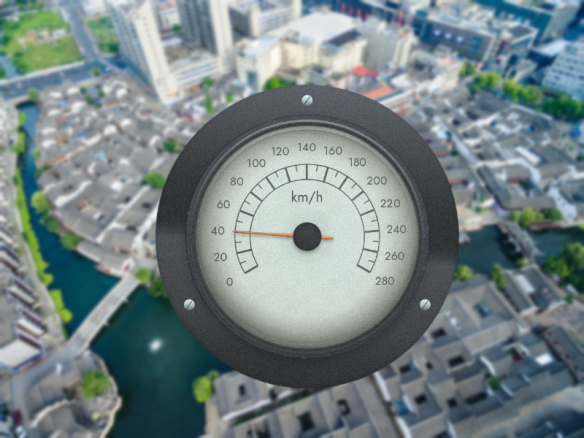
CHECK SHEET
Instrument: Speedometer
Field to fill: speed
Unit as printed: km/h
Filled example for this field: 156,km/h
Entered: 40,km/h
